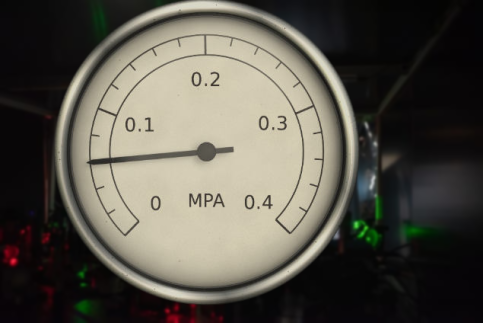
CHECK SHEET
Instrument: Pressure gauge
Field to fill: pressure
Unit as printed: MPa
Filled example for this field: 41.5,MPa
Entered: 0.06,MPa
